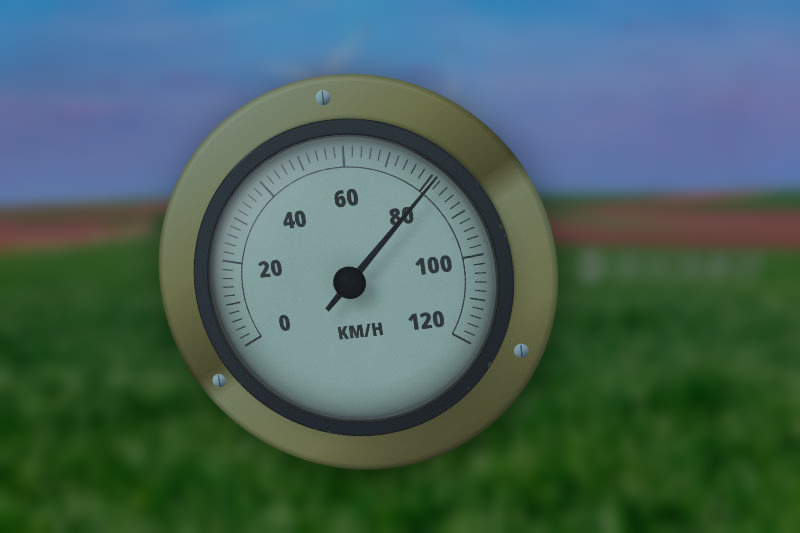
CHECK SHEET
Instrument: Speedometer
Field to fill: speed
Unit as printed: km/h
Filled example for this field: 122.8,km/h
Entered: 81,km/h
